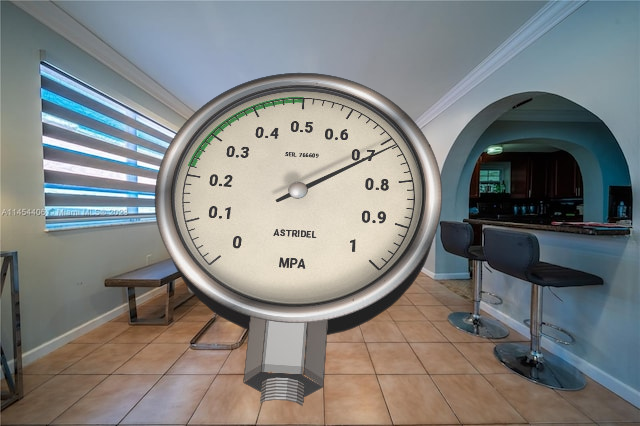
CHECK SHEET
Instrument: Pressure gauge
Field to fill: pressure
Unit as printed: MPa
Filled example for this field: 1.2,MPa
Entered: 0.72,MPa
